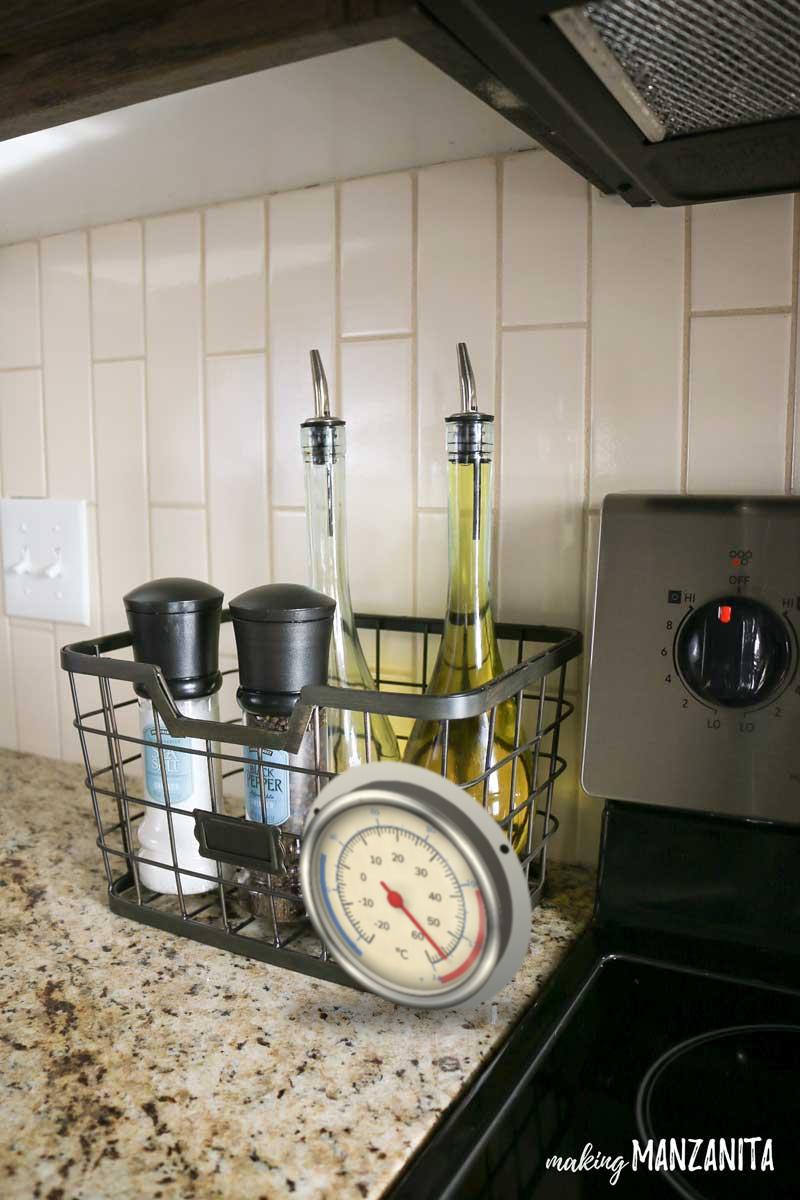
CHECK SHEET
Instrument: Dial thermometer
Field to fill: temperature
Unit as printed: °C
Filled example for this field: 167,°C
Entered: 55,°C
